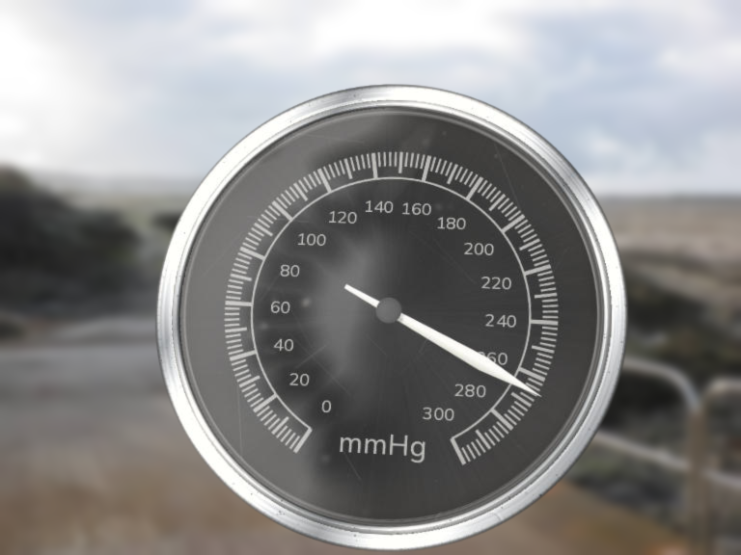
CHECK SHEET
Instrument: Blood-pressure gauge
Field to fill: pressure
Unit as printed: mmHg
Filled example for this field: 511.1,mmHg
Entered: 266,mmHg
